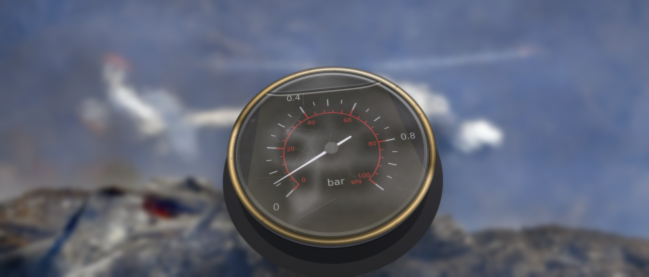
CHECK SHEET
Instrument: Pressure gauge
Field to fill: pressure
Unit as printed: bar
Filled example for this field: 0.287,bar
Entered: 0.05,bar
